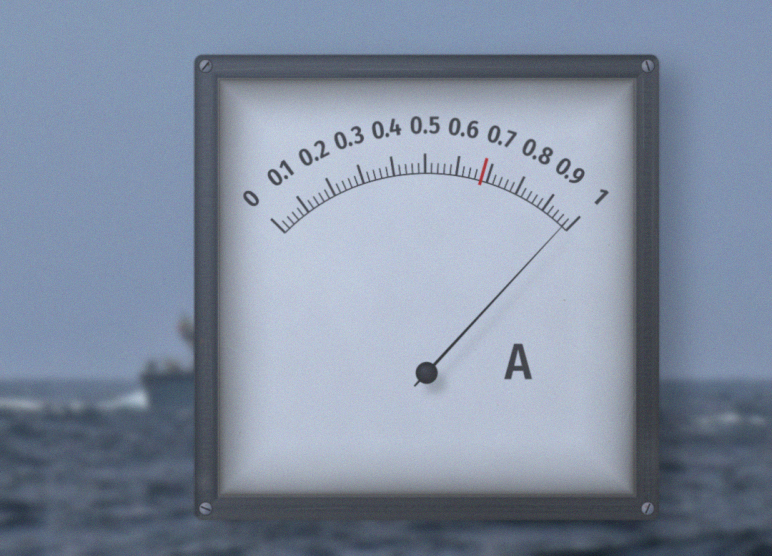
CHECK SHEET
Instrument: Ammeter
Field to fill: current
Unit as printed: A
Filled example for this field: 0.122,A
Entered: 0.98,A
